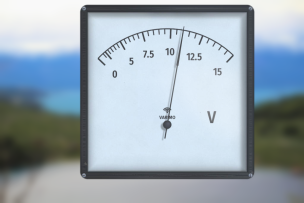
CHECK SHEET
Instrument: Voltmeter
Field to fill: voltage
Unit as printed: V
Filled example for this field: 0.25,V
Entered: 11,V
